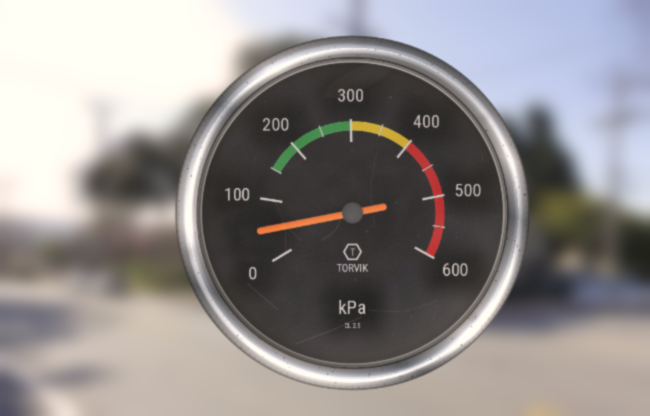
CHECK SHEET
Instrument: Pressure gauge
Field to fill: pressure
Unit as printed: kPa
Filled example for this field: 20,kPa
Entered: 50,kPa
